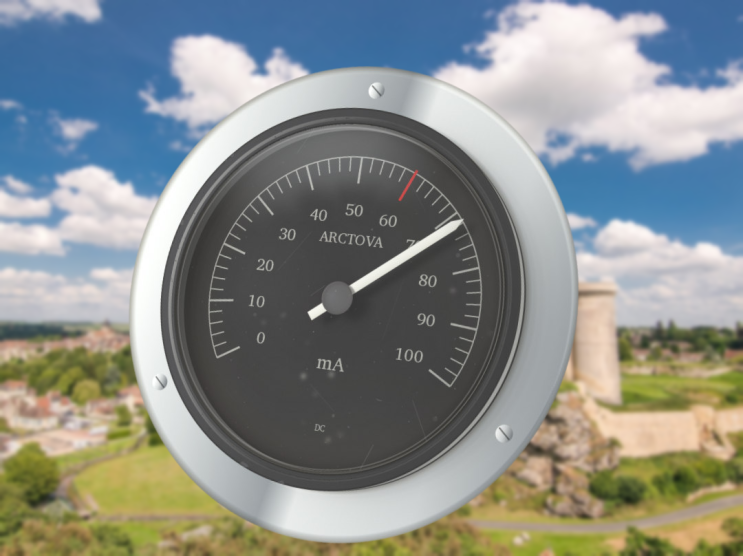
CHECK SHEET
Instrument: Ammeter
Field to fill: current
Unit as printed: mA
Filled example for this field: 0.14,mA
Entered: 72,mA
